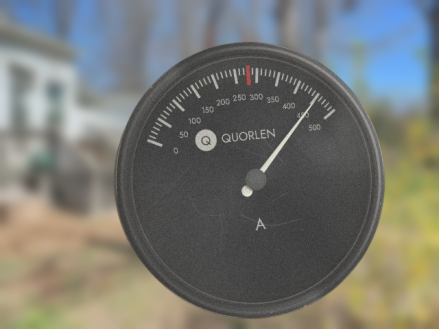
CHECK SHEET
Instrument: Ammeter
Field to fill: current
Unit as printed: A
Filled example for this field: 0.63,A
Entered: 450,A
